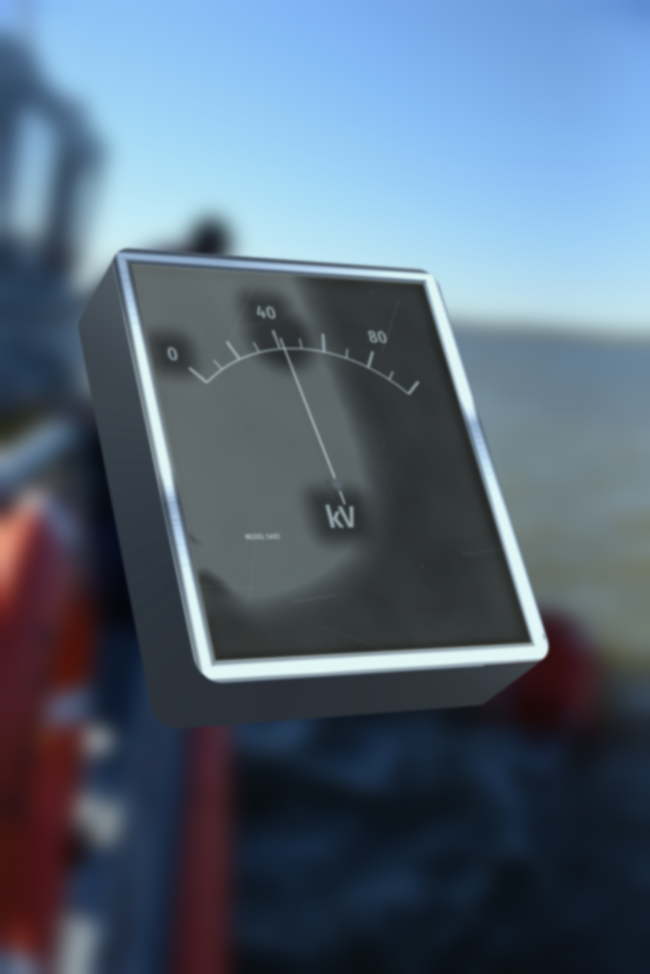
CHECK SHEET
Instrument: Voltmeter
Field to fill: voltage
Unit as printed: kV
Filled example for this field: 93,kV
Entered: 40,kV
